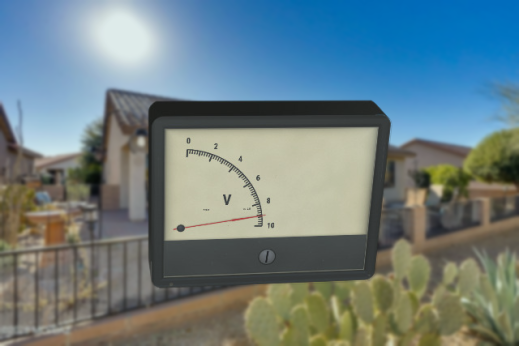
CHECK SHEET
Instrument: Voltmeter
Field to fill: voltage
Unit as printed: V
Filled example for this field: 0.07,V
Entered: 9,V
